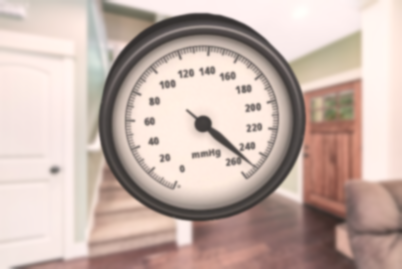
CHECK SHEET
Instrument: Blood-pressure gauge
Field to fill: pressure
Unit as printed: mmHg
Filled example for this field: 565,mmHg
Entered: 250,mmHg
